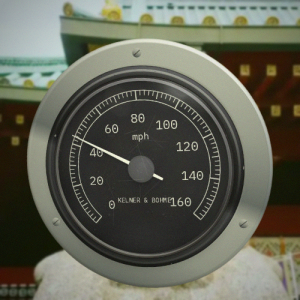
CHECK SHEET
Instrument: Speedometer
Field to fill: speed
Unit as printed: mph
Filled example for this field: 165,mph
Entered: 44,mph
